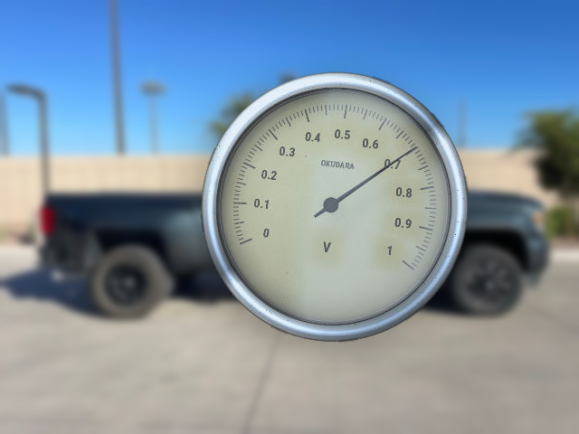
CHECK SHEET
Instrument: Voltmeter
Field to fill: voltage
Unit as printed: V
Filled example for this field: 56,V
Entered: 0.7,V
